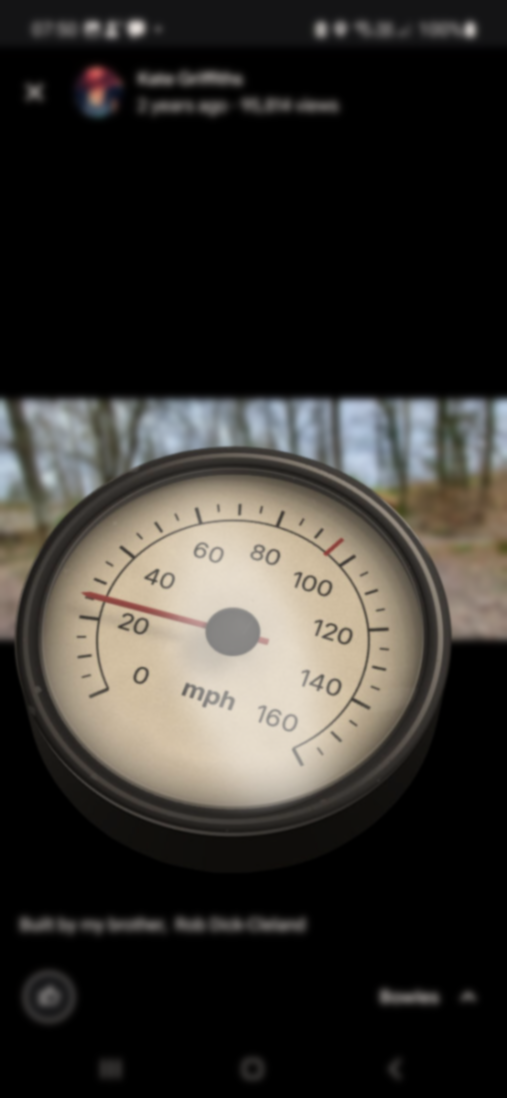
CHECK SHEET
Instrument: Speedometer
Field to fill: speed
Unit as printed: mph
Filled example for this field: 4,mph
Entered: 25,mph
